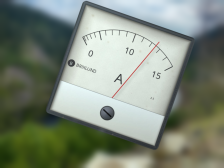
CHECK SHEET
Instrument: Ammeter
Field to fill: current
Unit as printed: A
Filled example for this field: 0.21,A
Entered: 12.5,A
